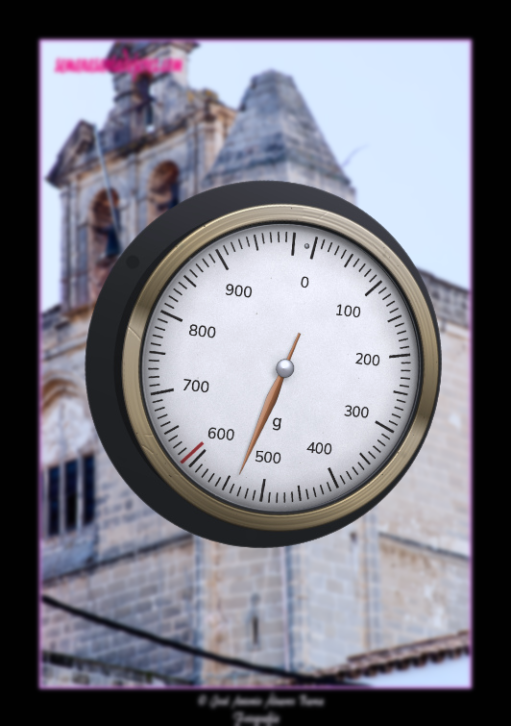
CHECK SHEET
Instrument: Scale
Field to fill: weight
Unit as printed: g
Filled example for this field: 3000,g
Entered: 540,g
